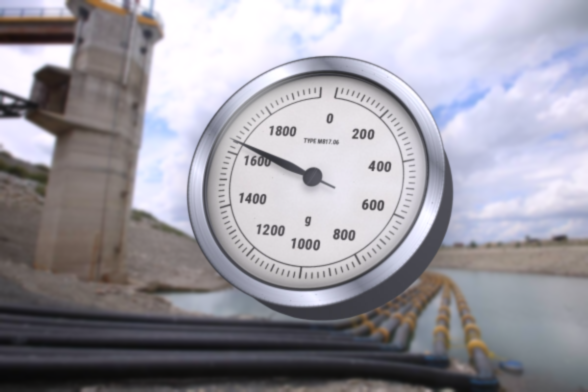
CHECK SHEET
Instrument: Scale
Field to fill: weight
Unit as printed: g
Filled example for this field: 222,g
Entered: 1640,g
